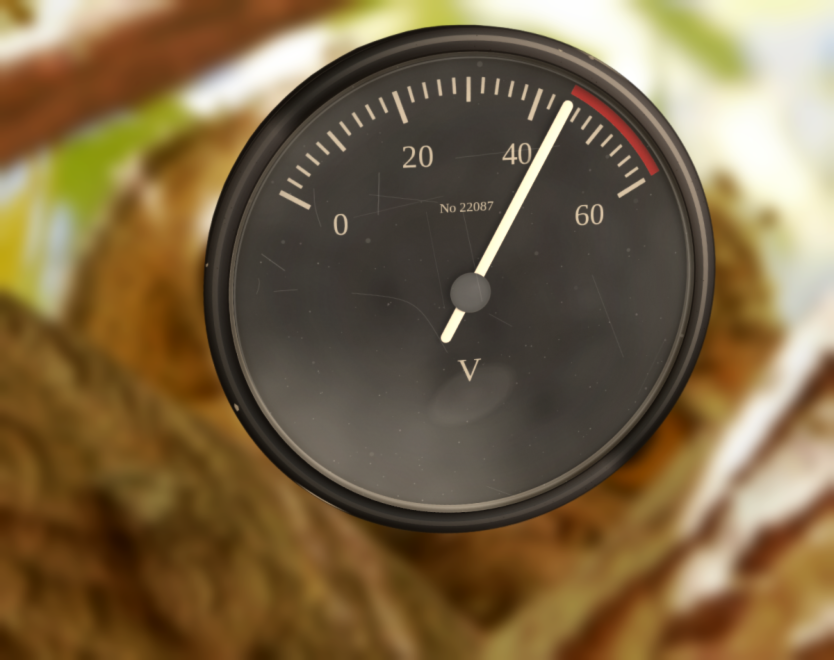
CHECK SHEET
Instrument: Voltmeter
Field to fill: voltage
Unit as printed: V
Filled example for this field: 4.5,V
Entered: 44,V
